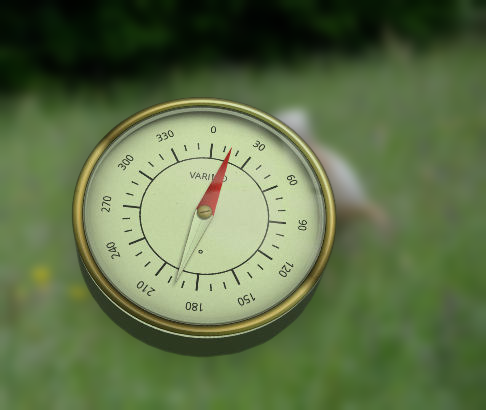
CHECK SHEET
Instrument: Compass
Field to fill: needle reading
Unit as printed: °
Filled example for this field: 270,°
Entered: 15,°
